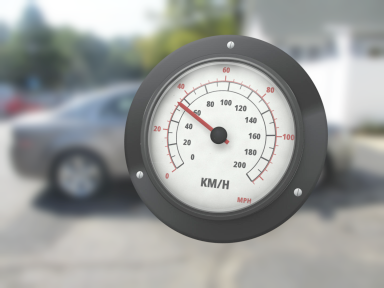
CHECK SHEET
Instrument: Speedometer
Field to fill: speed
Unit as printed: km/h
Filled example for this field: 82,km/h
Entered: 55,km/h
